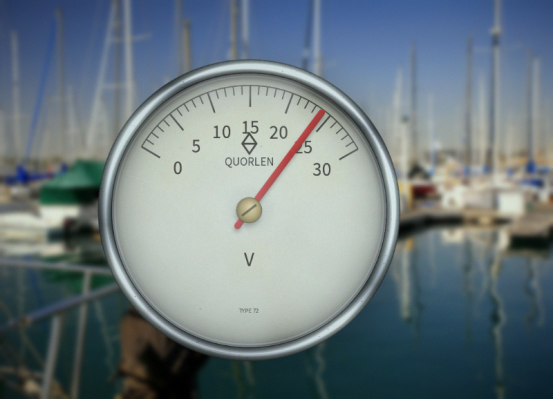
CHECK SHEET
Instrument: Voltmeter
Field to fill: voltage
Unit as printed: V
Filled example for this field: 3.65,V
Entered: 24,V
